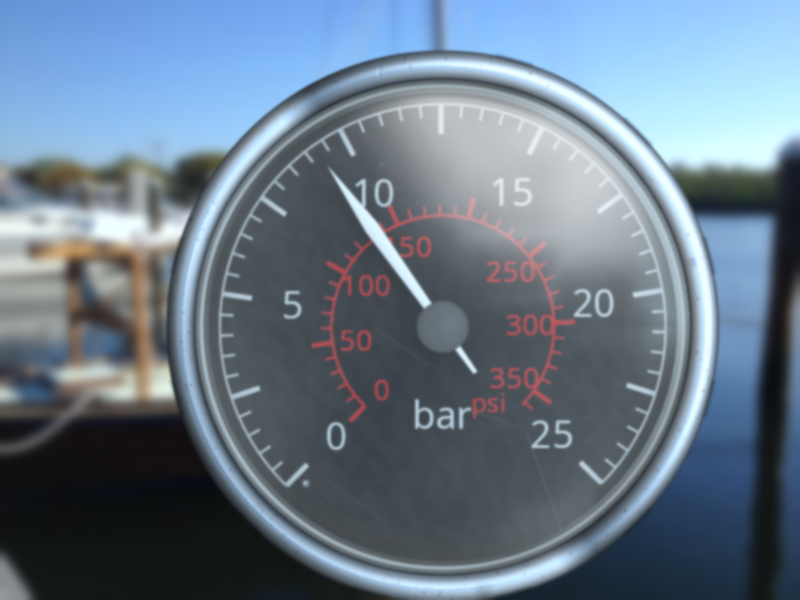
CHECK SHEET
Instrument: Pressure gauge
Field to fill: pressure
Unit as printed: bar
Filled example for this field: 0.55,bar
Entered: 9.25,bar
